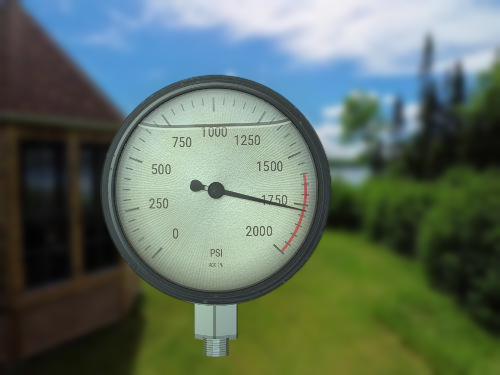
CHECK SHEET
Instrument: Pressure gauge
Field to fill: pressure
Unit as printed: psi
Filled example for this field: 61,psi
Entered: 1775,psi
